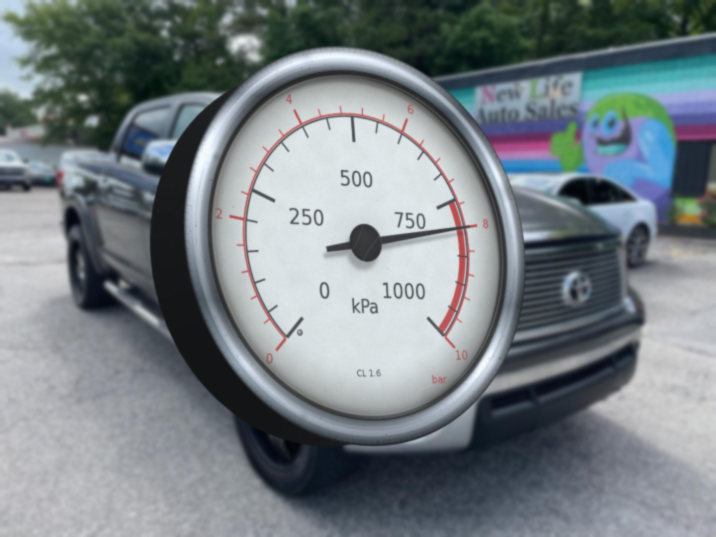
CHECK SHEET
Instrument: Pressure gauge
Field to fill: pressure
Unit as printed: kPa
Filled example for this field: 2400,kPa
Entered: 800,kPa
